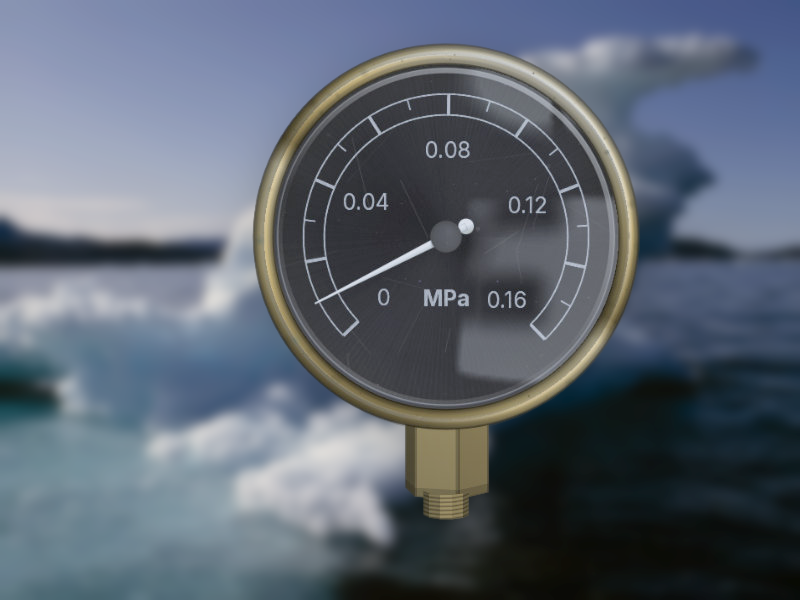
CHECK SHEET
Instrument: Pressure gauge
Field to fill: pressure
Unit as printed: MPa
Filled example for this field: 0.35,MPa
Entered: 0.01,MPa
